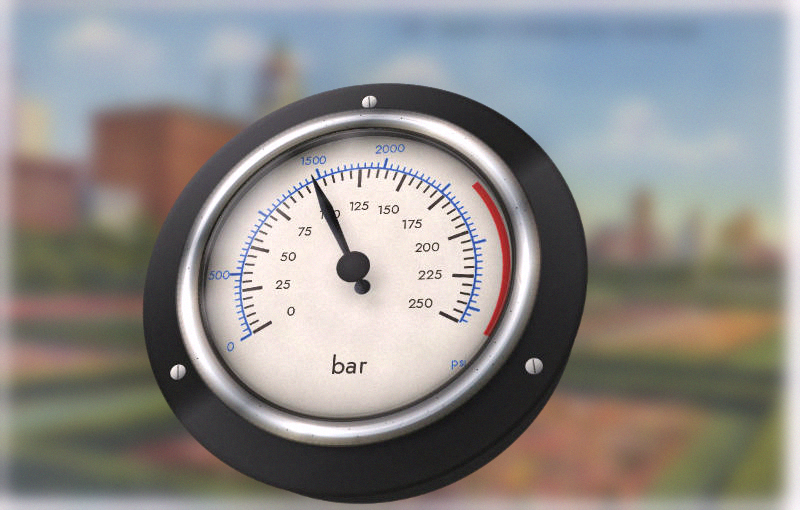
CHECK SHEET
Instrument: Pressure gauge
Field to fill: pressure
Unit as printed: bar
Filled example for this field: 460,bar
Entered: 100,bar
